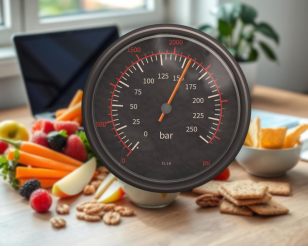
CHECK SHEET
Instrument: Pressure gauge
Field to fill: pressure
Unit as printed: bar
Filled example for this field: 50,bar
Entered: 155,bar
